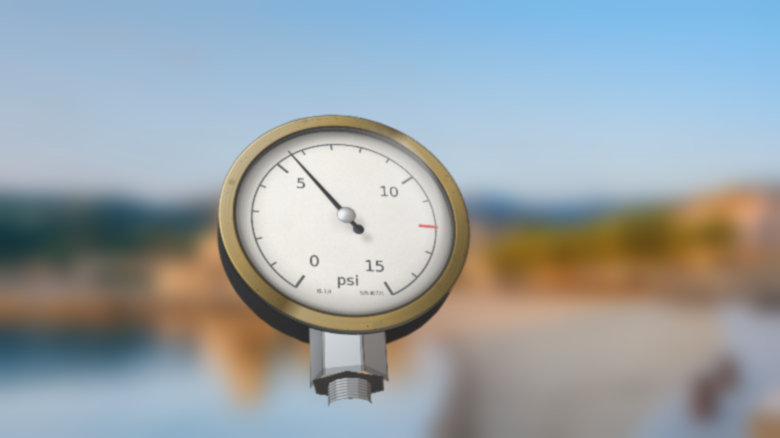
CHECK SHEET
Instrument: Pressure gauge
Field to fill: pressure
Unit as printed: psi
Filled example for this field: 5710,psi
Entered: 5.5,psi
